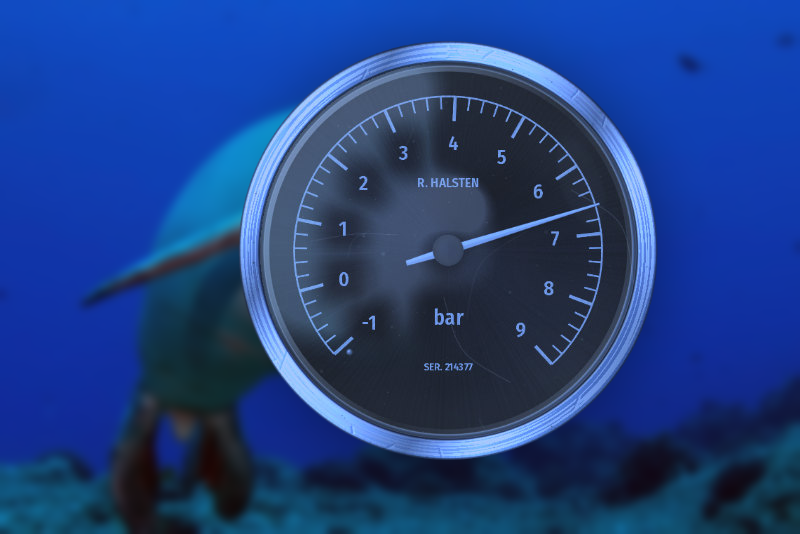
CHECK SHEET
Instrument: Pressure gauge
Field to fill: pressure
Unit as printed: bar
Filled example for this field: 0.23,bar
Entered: 6.6,bar
